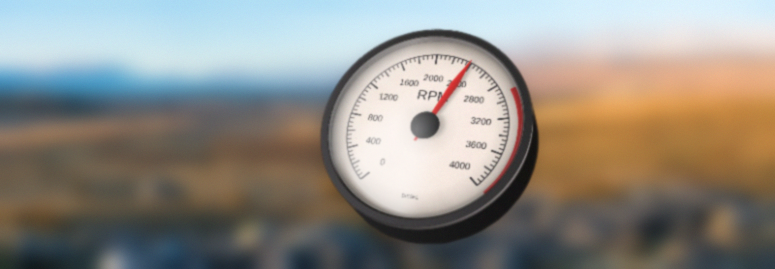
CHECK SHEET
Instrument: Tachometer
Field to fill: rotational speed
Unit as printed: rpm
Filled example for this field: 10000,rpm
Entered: 2400,rpm
